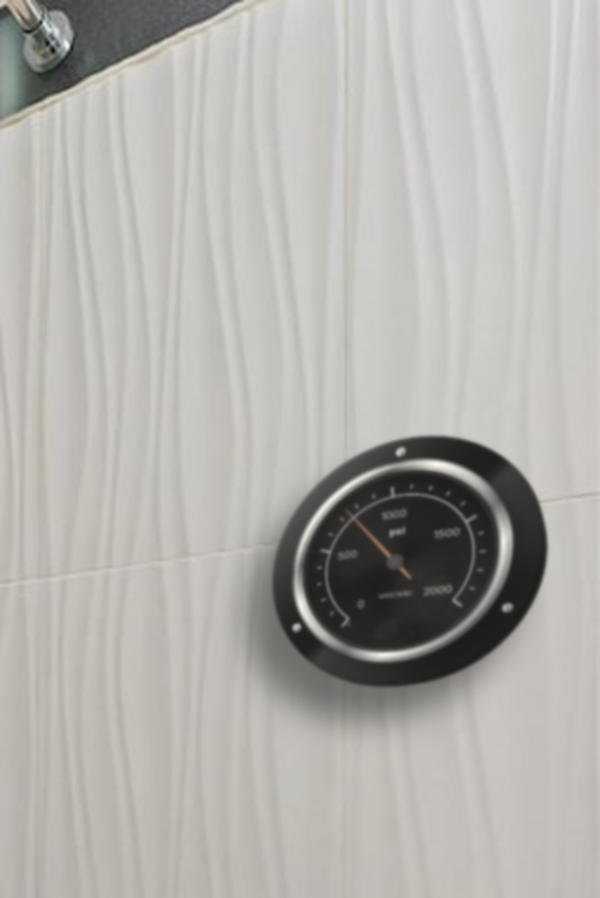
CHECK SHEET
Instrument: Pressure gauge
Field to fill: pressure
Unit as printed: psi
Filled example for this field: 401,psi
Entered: 750,psi
